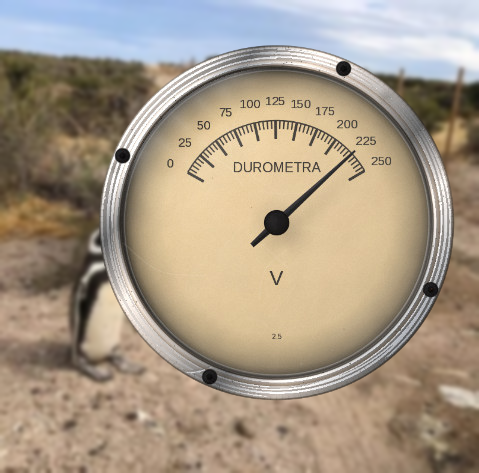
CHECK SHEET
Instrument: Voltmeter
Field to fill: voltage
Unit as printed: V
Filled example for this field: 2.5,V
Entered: 225,V
